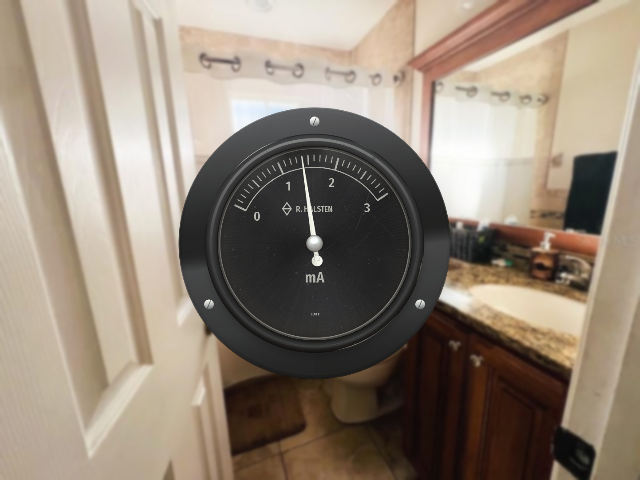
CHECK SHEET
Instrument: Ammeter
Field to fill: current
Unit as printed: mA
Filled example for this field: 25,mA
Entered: 1.4,mA
